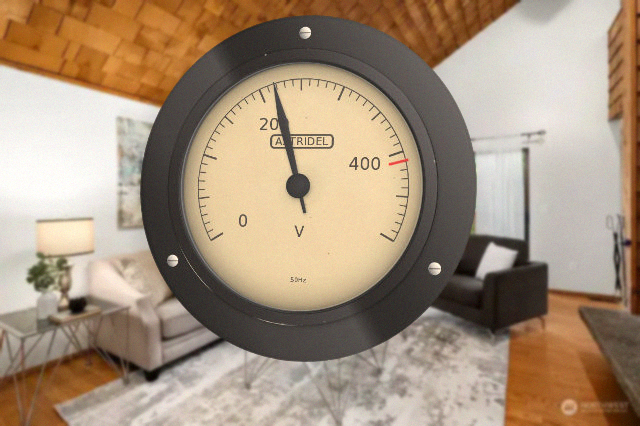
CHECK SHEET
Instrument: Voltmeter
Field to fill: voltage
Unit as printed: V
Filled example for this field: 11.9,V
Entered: 220,V
